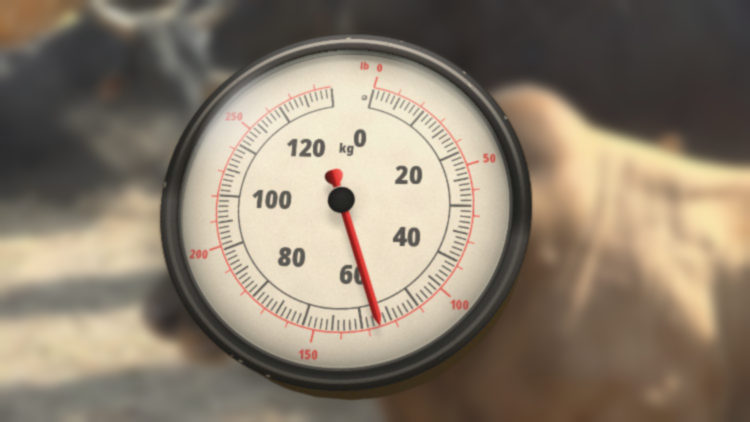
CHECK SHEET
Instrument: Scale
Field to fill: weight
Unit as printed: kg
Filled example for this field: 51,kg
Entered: 57,kg
